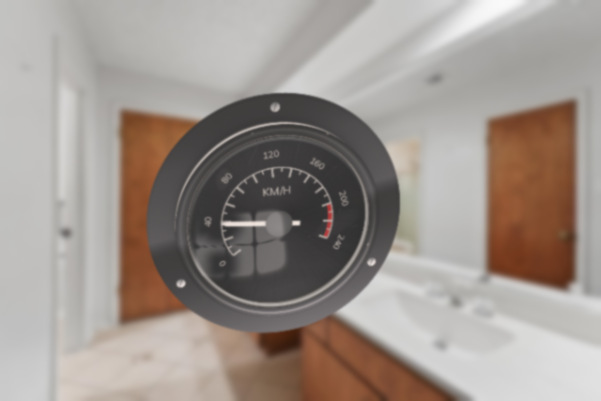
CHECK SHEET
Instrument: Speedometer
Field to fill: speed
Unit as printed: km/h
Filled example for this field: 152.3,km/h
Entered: 40,km/h
